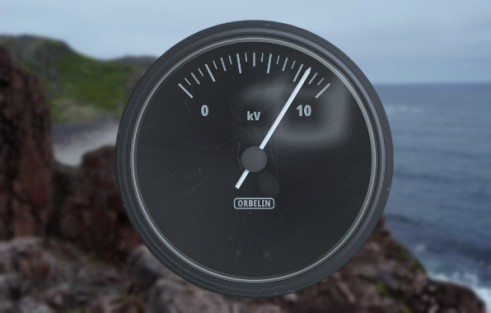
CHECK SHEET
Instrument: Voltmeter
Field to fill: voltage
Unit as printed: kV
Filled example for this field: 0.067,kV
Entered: 8.5,kV
